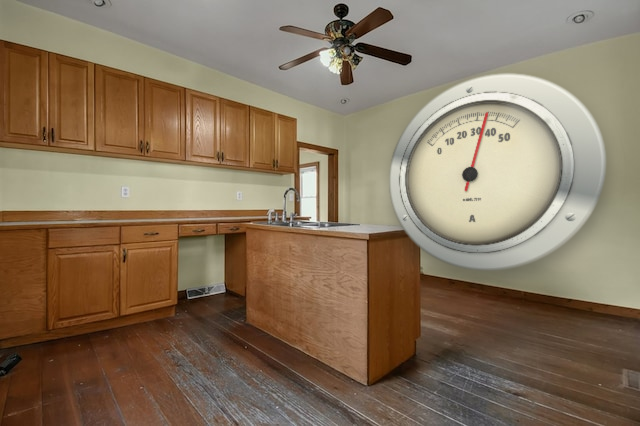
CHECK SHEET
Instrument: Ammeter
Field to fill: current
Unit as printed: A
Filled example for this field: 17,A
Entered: 35,A
